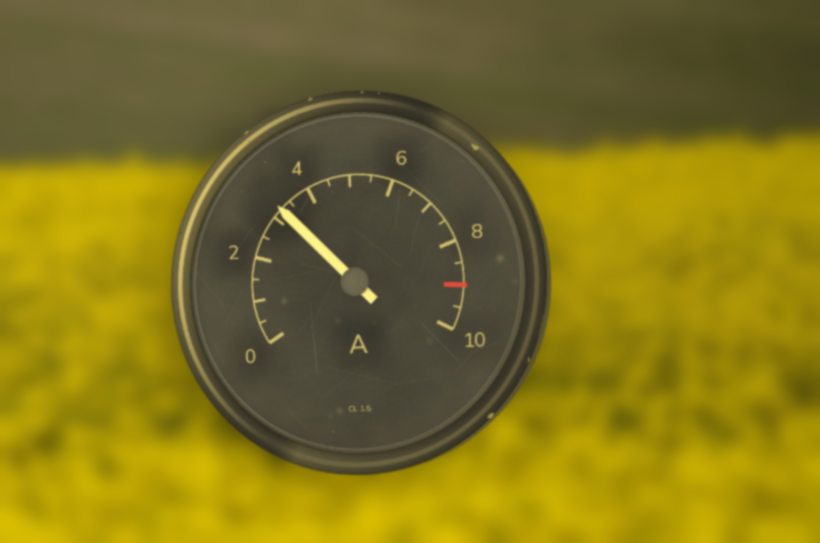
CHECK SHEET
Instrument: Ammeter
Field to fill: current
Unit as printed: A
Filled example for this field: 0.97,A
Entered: 3.25,A
